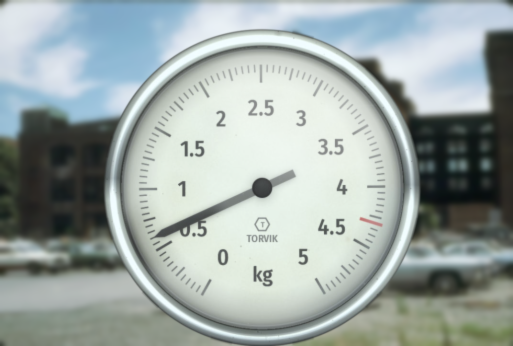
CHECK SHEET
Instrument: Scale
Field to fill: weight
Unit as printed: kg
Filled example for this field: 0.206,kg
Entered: 0.6,kg
